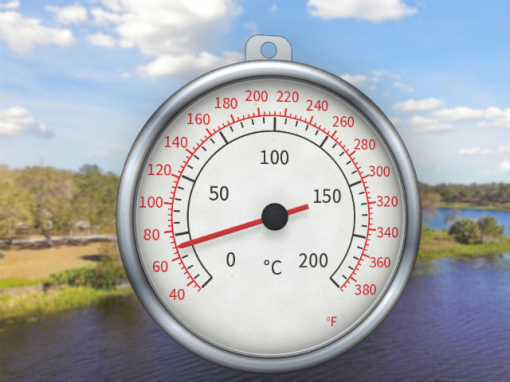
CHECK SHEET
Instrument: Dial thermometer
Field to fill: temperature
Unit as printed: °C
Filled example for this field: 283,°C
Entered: 20,°C
